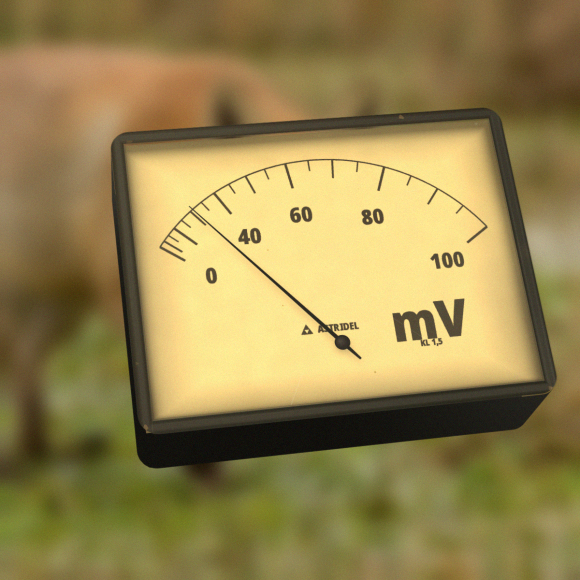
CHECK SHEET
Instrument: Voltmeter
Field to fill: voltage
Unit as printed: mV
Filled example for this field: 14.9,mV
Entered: 30,mV
